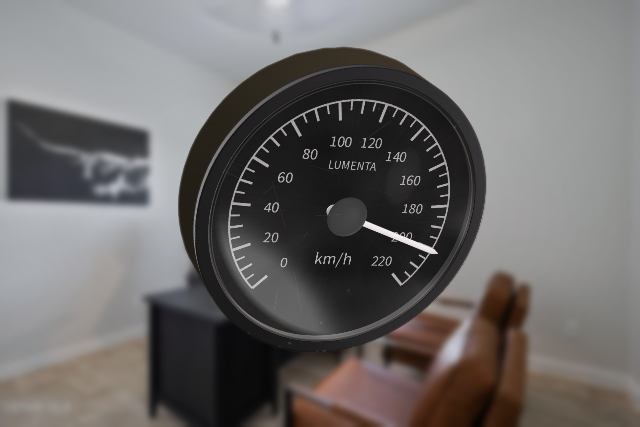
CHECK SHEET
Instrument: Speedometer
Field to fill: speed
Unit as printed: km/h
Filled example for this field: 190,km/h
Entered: 200,km/h
